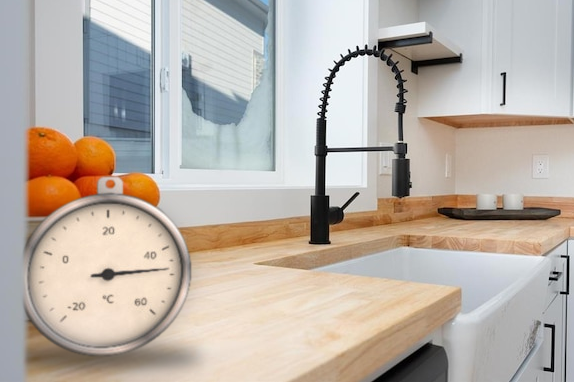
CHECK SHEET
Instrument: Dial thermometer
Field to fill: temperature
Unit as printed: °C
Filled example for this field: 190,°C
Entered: 46,°C
